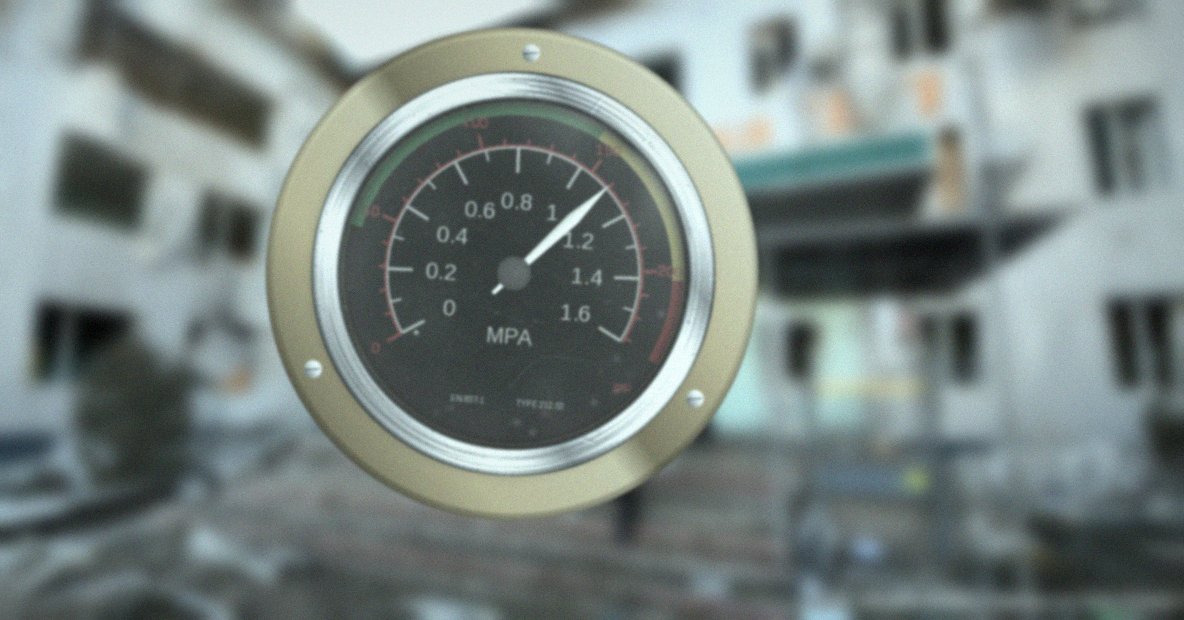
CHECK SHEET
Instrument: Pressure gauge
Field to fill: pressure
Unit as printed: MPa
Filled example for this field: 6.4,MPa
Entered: 1.1,MPa
